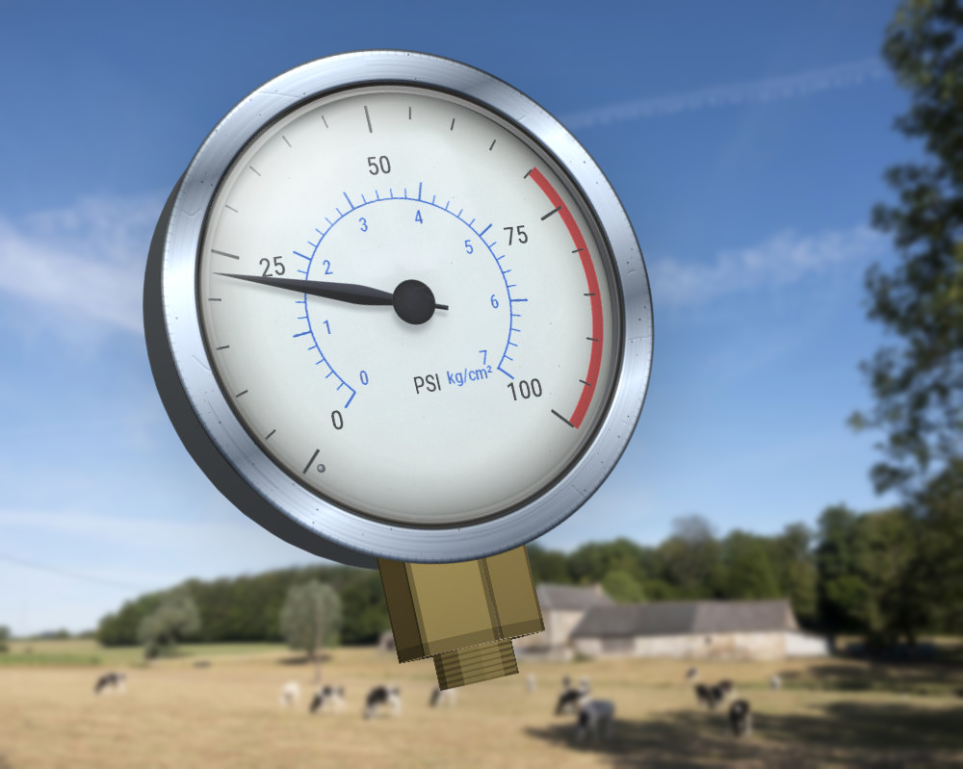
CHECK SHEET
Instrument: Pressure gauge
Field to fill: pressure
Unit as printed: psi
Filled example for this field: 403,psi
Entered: 22.5,psi
